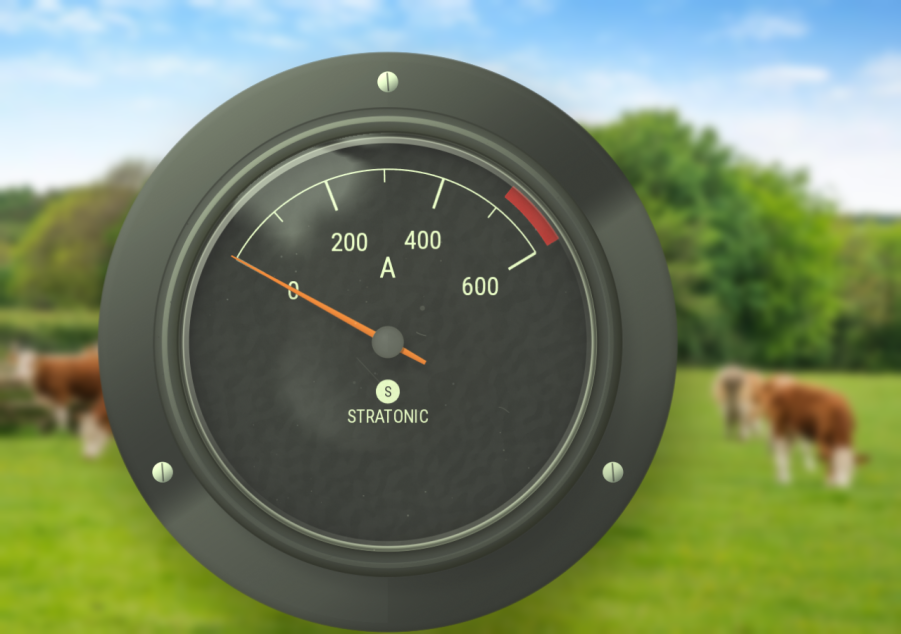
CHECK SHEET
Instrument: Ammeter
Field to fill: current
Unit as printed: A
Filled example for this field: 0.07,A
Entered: 0,A
